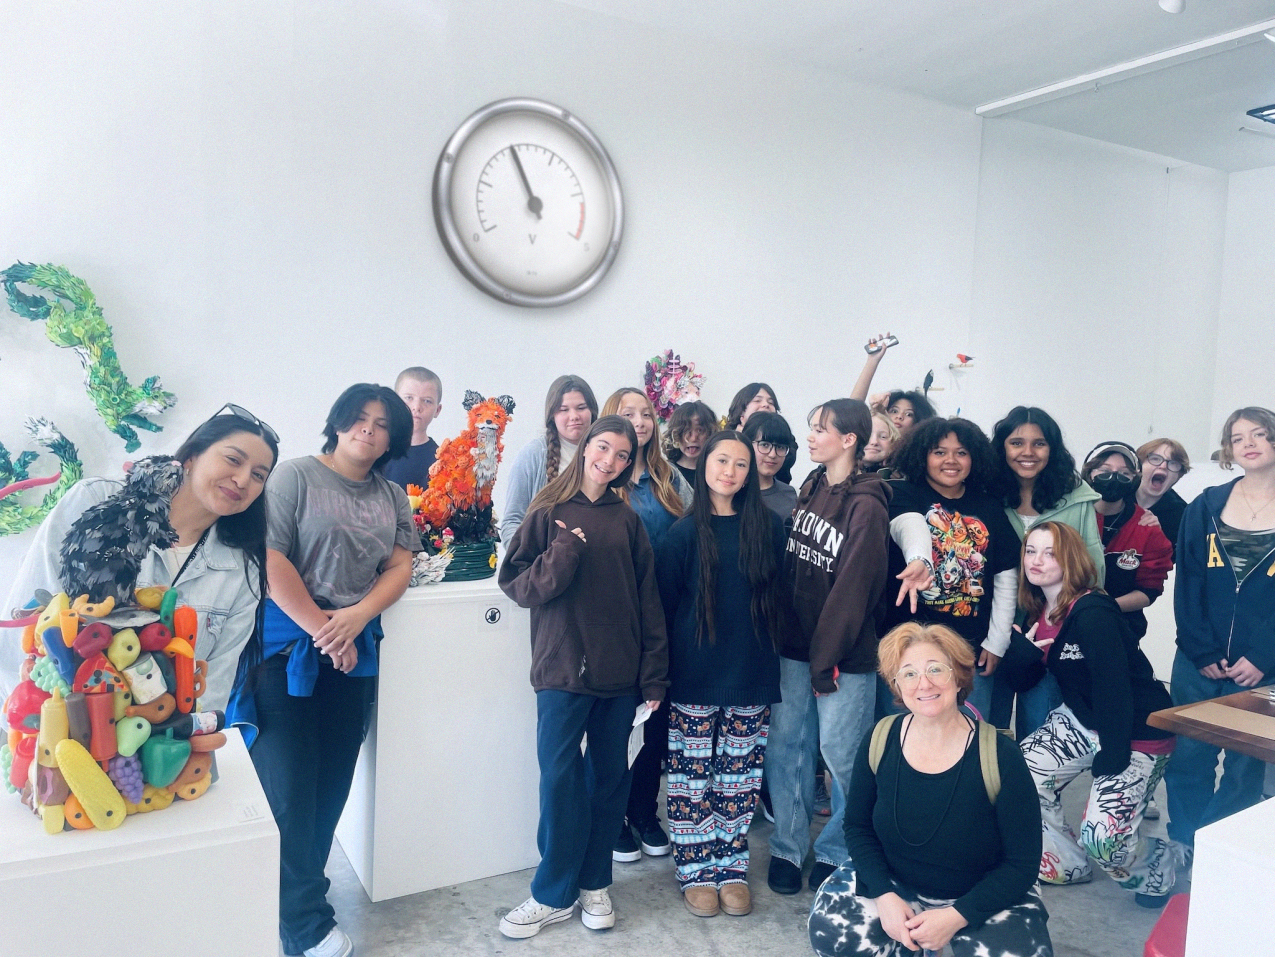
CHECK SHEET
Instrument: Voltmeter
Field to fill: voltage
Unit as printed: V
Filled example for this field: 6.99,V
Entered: 2,V
